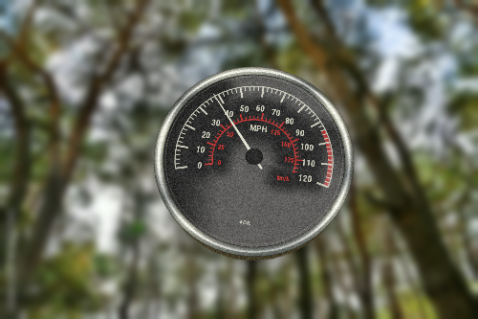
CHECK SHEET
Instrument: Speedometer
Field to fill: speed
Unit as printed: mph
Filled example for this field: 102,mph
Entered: 38,mph
